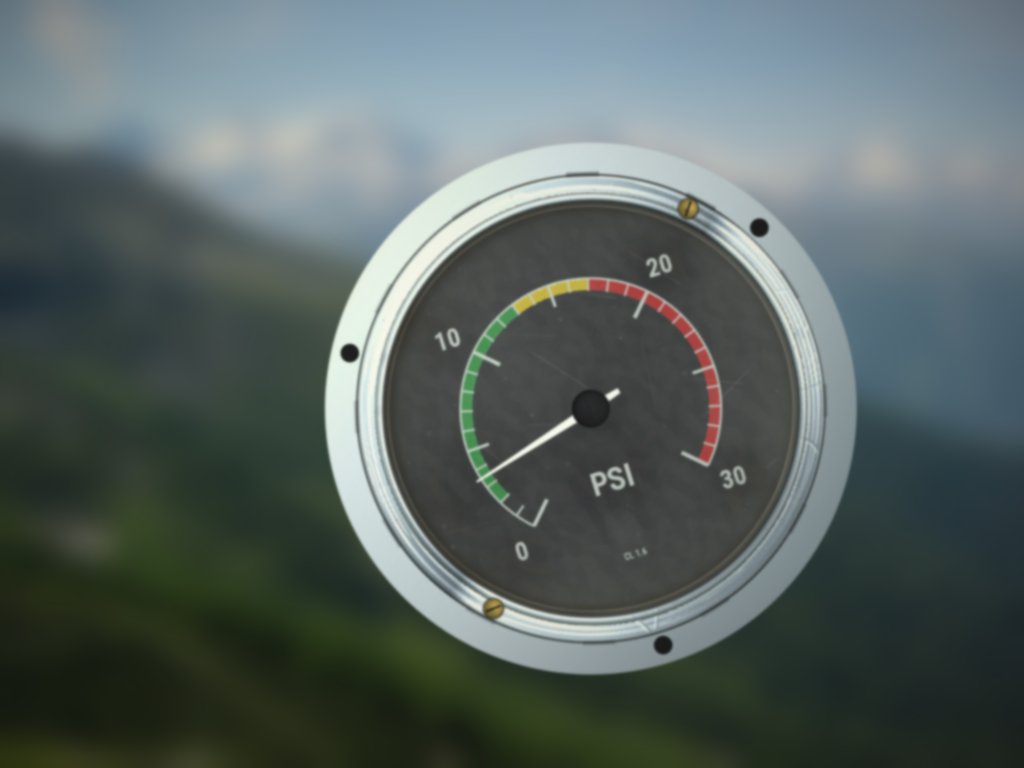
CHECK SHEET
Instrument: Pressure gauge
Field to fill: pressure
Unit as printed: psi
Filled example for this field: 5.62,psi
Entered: 3.5,psi
